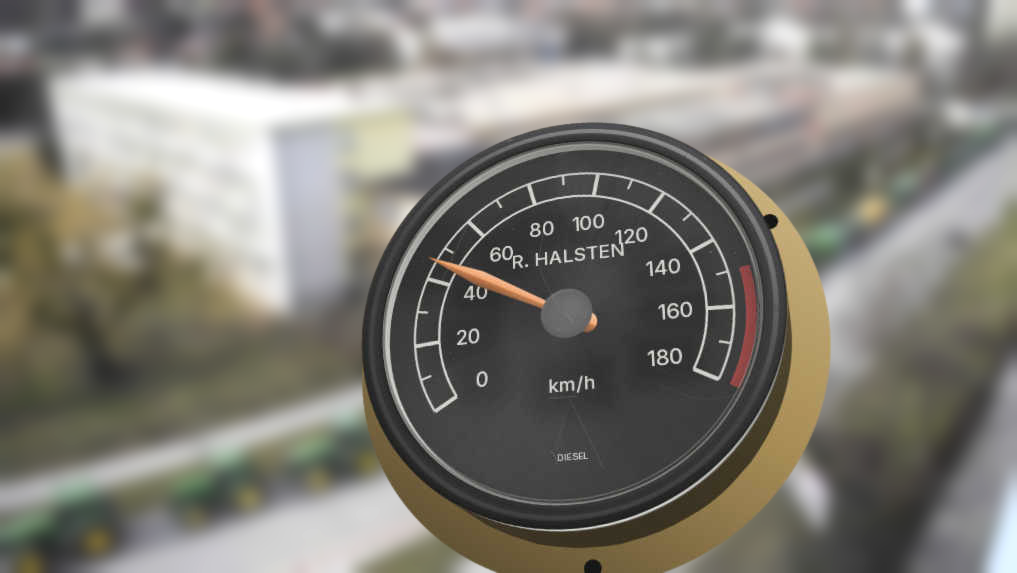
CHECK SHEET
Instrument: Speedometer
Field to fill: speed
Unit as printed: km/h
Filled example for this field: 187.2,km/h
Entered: 45,km/h
